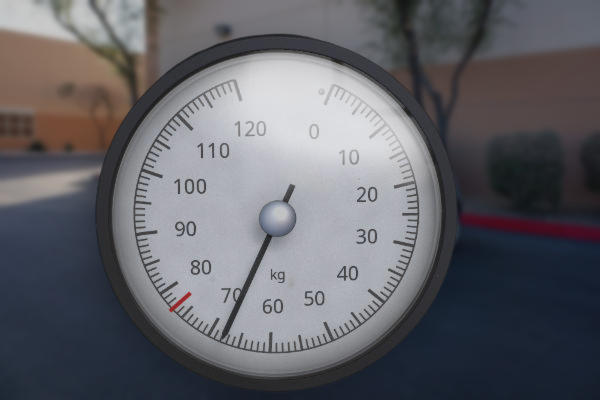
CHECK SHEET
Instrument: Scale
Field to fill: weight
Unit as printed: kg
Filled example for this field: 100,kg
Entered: 68,kg
